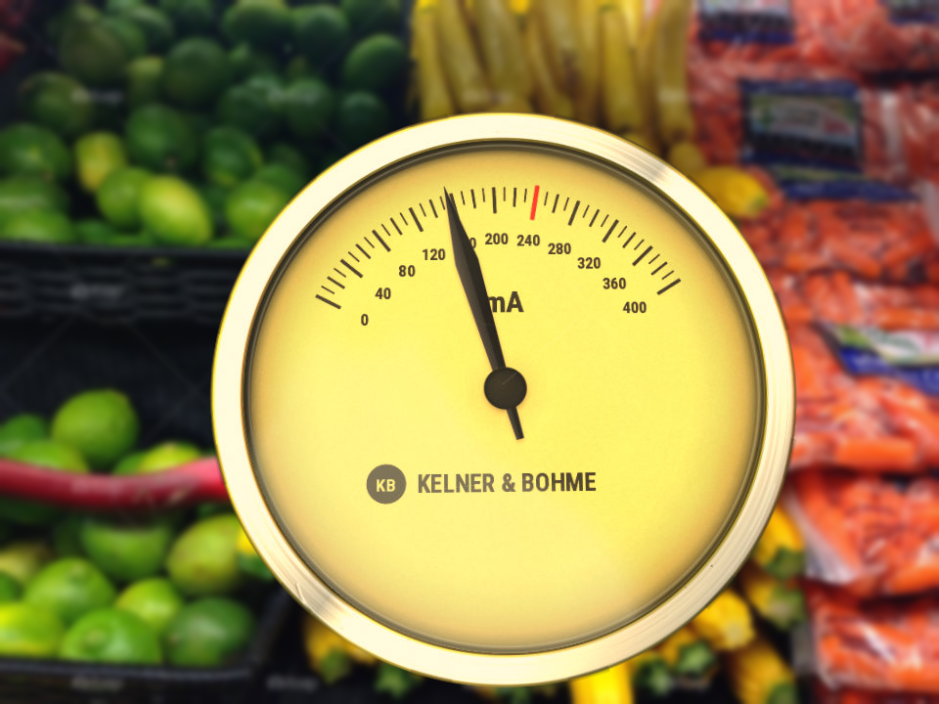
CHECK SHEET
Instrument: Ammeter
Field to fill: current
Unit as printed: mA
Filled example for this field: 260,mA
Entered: 155,mA
